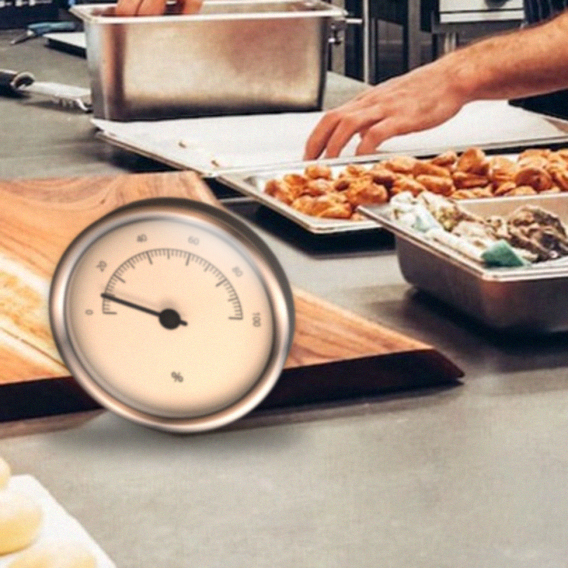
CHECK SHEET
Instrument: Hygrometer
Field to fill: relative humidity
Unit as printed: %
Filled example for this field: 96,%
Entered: 10,%
